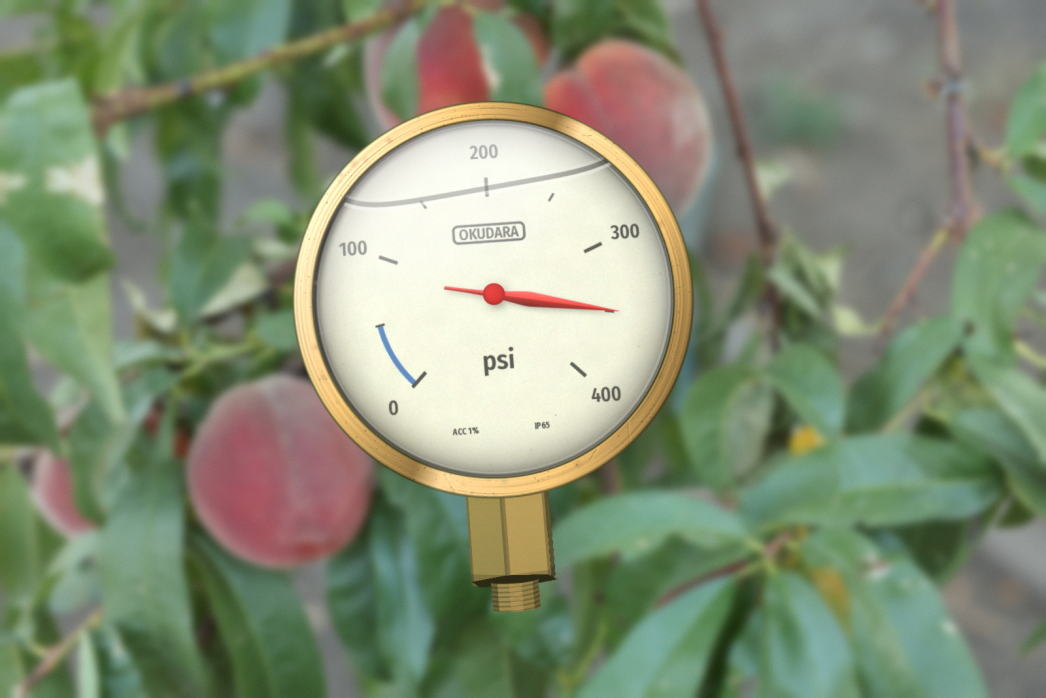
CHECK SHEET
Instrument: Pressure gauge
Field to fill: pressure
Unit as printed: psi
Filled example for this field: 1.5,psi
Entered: 350,psi
